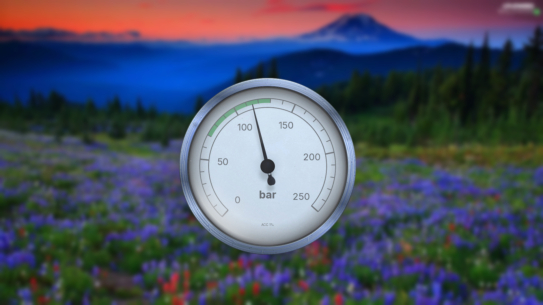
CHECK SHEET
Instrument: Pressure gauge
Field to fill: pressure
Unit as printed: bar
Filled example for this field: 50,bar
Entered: 115,bar
